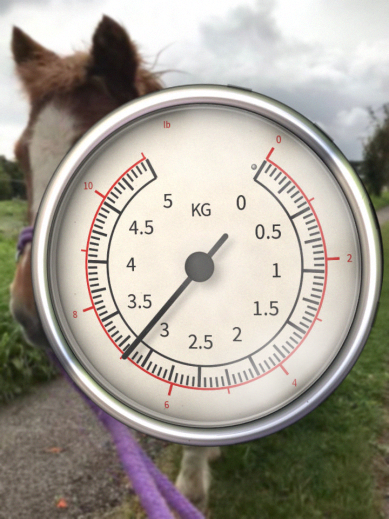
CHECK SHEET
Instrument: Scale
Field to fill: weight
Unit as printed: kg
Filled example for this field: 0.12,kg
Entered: 3.15,kg
